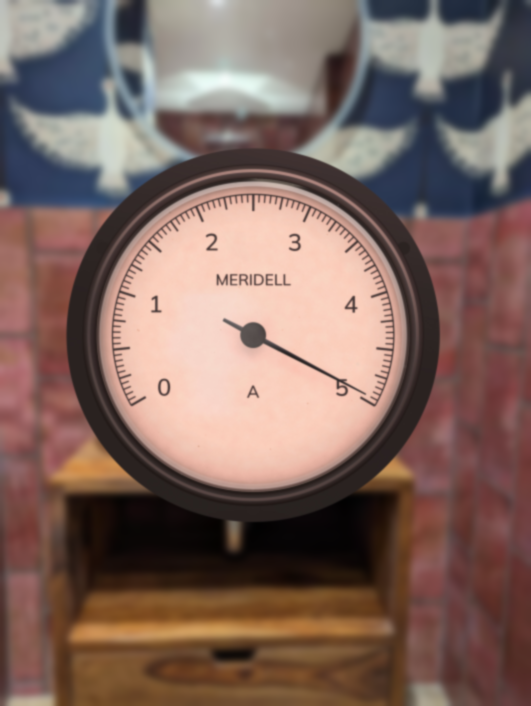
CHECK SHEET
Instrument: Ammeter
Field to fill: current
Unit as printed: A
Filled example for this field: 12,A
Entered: 4.95,A
